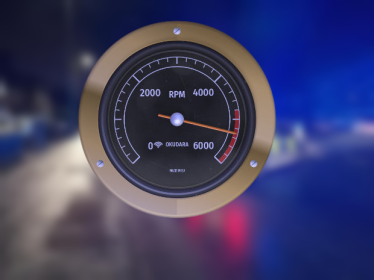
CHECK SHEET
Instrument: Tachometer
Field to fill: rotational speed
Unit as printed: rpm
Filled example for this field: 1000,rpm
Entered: 5300,rpm
